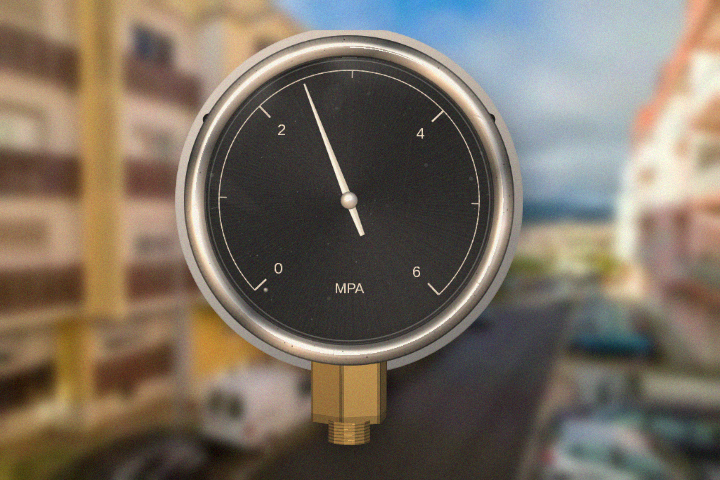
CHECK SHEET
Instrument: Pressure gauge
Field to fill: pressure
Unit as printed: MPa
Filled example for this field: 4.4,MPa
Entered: 2.5,MPa
